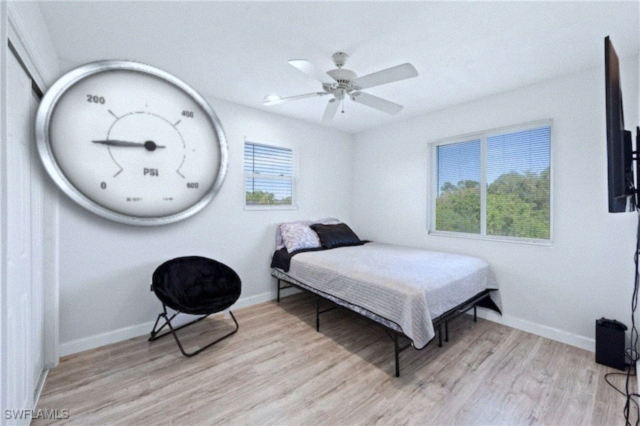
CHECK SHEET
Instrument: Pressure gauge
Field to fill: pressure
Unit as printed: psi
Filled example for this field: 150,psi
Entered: 100,psi
